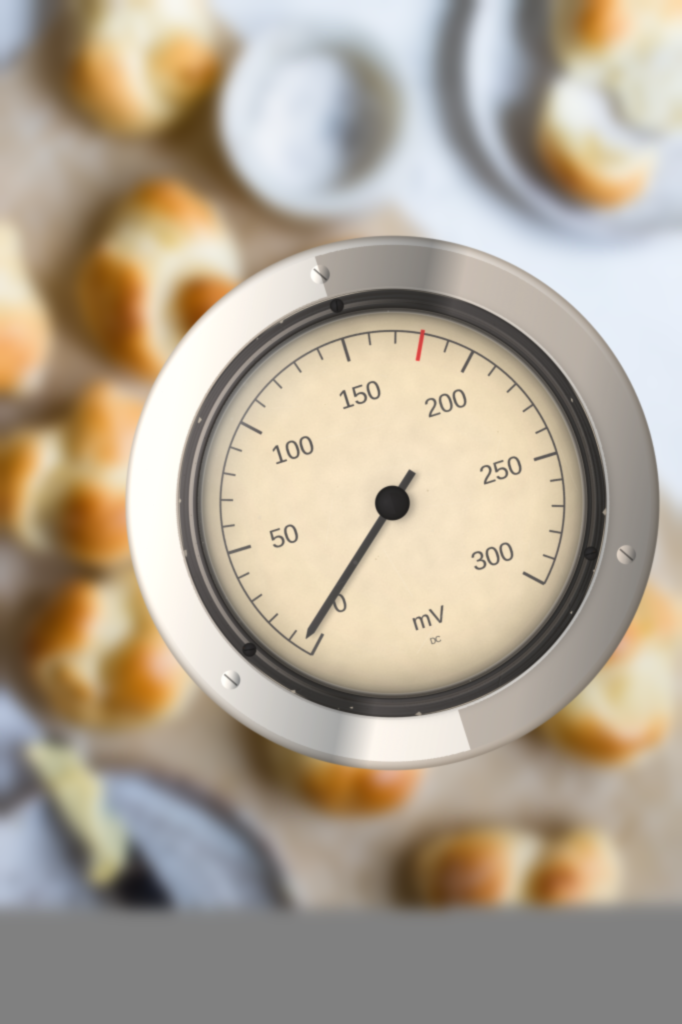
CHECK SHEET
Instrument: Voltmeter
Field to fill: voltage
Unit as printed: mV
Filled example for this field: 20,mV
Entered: 5,mV
